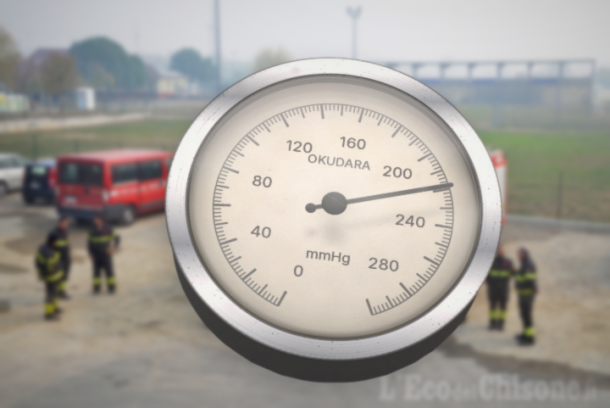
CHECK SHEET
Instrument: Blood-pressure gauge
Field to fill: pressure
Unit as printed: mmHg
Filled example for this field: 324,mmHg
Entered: 220,mmHg
